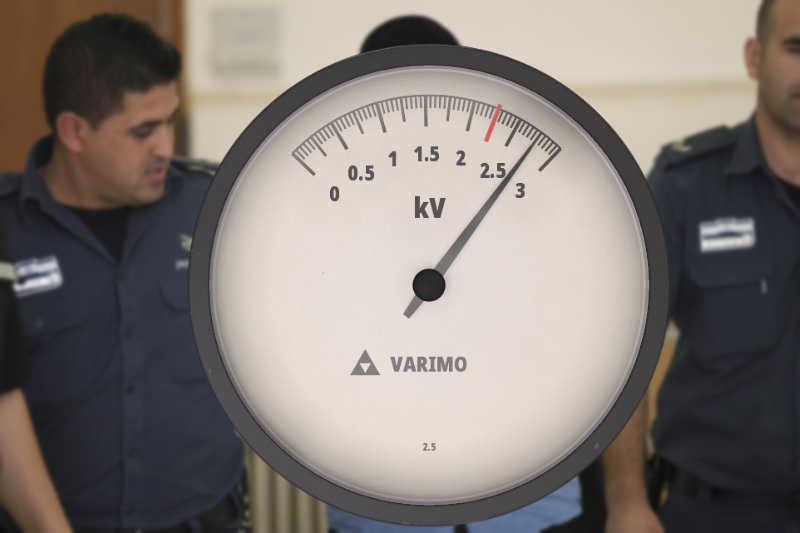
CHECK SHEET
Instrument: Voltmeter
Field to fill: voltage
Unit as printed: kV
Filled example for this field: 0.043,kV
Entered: 2.75,kV
